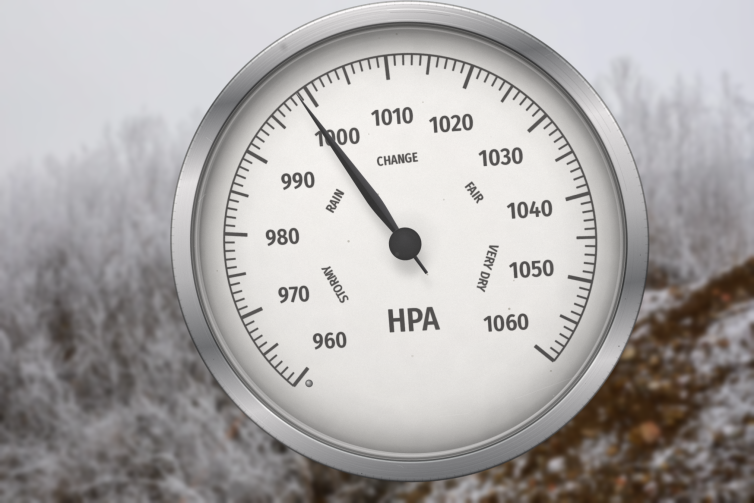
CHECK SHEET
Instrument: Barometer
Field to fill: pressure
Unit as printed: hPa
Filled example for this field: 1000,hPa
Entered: 999,hPa
